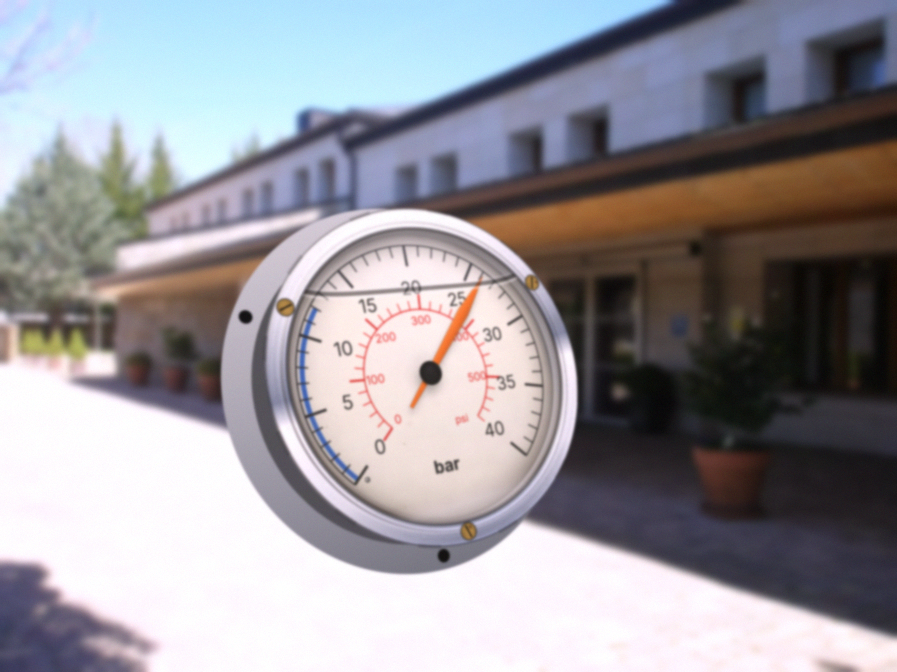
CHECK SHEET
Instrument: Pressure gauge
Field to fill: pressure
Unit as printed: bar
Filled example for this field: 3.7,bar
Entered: 26,bar
